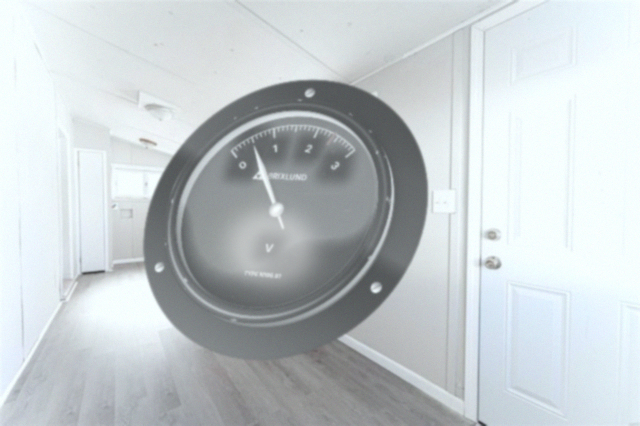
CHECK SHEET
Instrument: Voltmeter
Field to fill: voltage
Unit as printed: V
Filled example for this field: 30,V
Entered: 0.5,V
